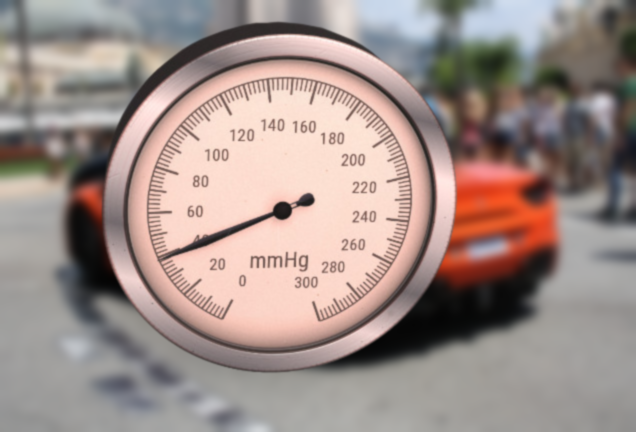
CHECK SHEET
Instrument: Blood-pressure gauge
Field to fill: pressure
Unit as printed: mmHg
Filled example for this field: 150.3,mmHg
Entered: 40,mmHg
